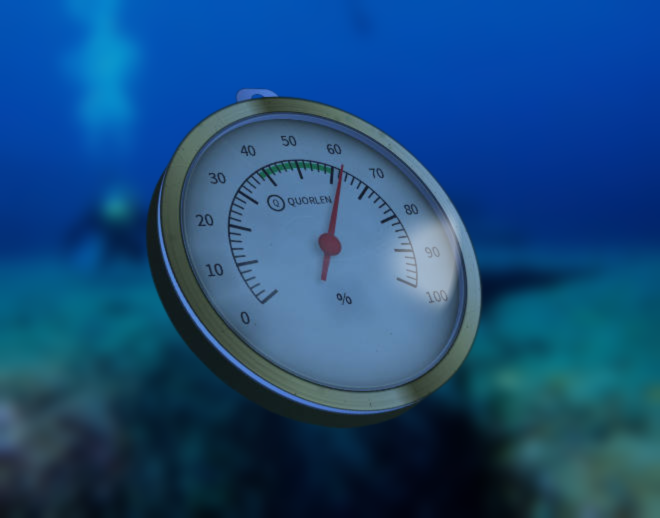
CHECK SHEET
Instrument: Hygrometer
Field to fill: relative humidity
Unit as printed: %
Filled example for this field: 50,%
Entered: 62,%
